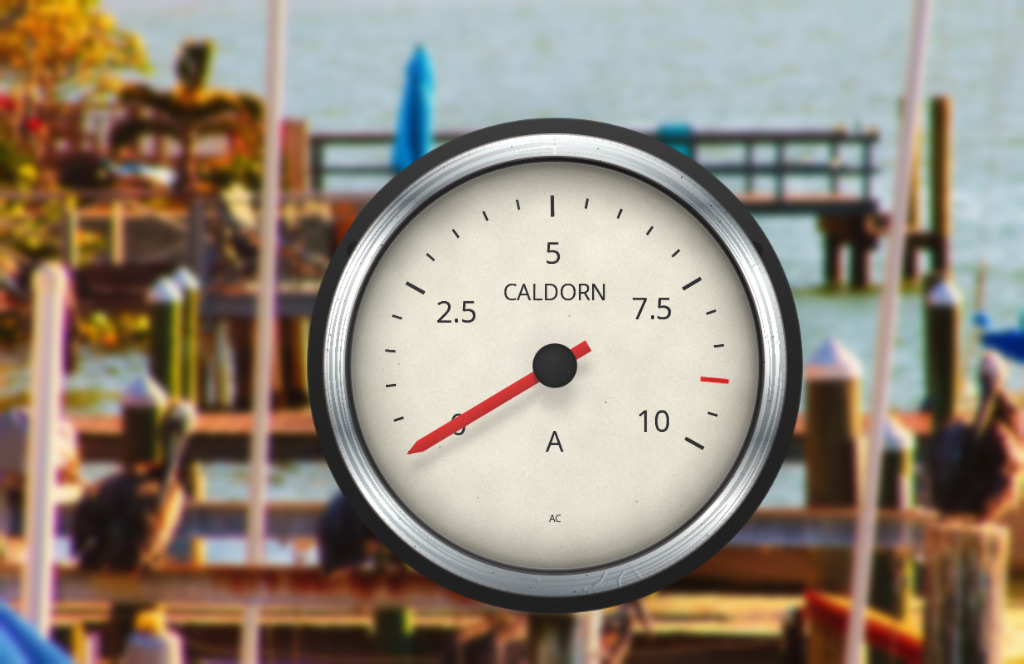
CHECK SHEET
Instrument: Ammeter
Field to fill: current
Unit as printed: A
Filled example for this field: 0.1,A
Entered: 0,A
